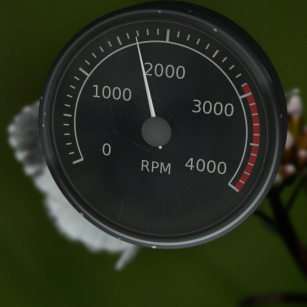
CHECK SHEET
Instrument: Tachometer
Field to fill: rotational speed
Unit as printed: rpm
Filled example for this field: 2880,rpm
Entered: 1700,rpm
